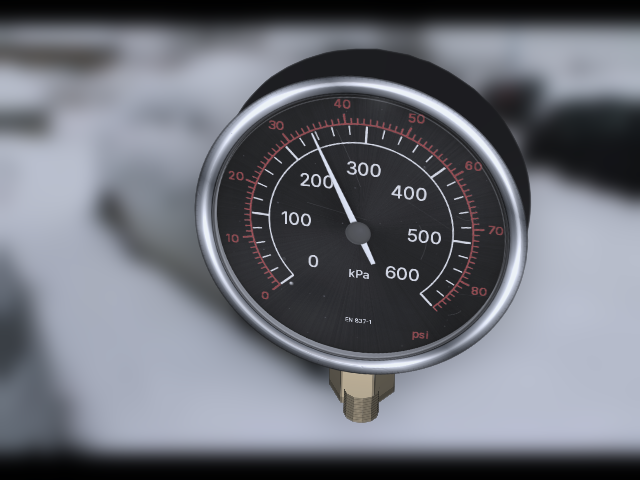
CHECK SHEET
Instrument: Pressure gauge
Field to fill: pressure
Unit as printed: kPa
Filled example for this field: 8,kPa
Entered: 240,kPa
